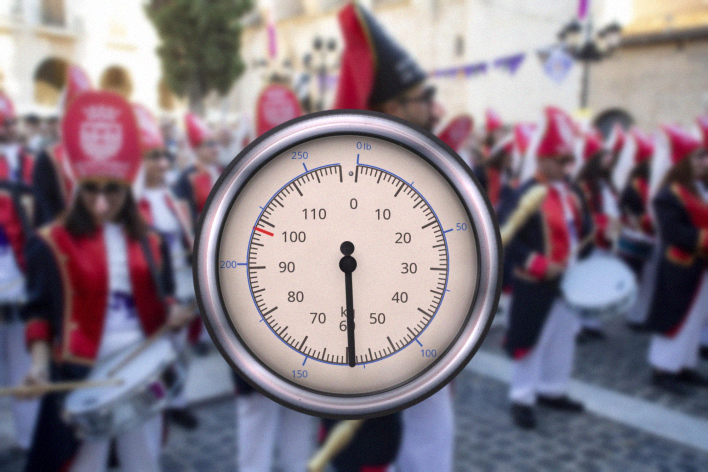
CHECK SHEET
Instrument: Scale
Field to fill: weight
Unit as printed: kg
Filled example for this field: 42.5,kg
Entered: 59,kg
